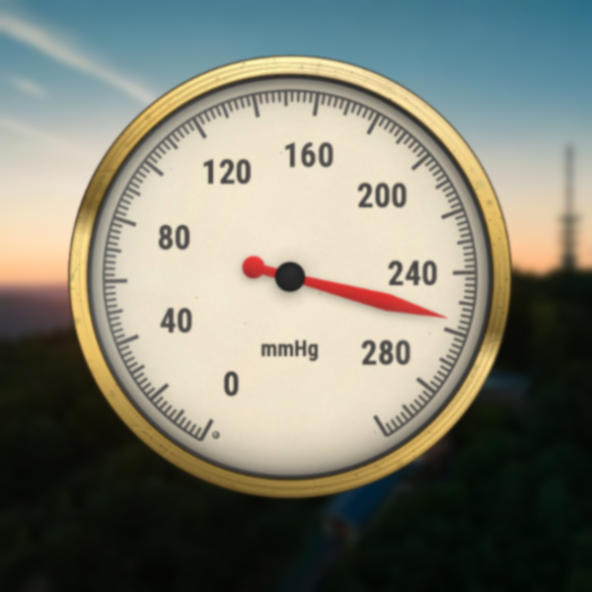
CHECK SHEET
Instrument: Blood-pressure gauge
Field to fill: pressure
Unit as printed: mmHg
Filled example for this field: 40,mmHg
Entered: 256,mmHg
